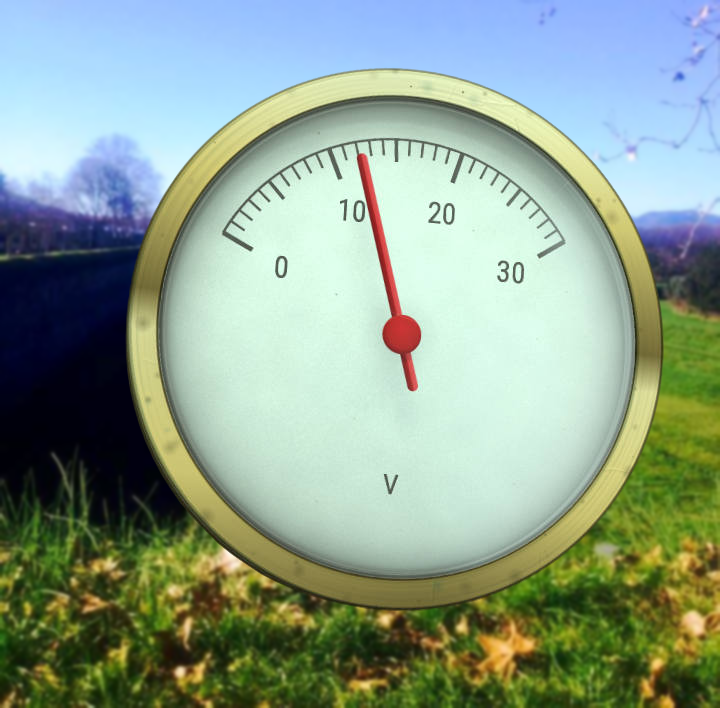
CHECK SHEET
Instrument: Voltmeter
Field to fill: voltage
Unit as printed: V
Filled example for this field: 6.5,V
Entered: 12,V
